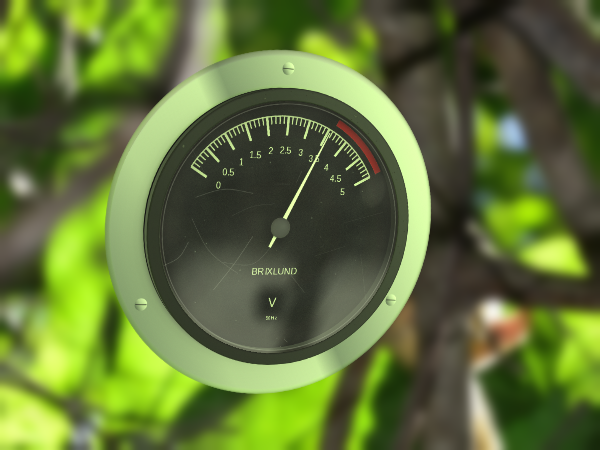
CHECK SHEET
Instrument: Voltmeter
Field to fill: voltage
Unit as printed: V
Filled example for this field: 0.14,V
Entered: 3.5,V
